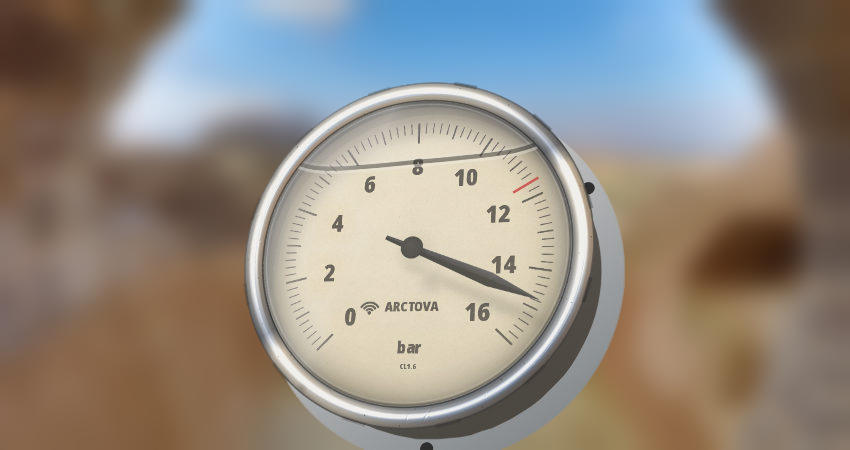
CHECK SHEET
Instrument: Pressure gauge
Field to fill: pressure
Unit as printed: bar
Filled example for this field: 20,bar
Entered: 14.8,bar
